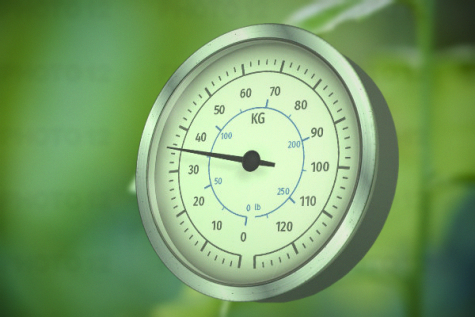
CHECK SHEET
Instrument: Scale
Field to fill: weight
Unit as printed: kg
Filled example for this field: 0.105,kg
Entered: 35,kg
